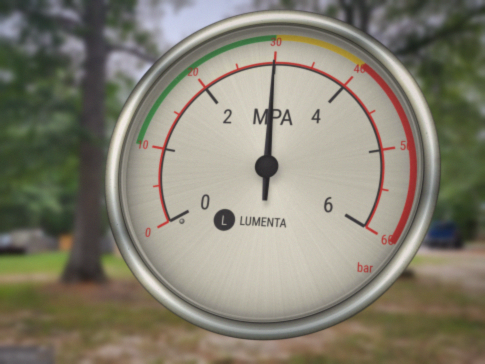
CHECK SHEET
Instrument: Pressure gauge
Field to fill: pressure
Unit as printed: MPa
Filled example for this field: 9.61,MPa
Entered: 3,MPa
